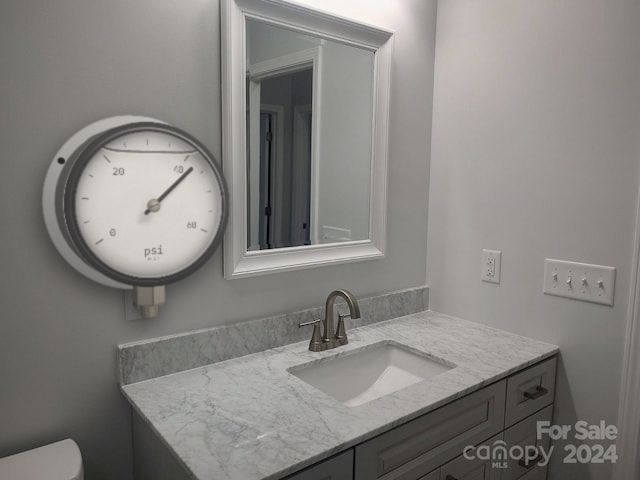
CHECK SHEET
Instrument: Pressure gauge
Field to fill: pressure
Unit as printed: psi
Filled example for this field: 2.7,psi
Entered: 42.5,psi
